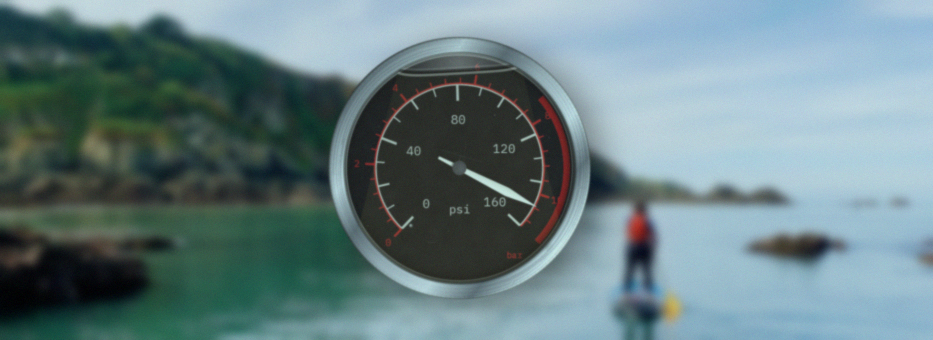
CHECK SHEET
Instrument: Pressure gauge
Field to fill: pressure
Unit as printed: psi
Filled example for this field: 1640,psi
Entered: 150,psi
